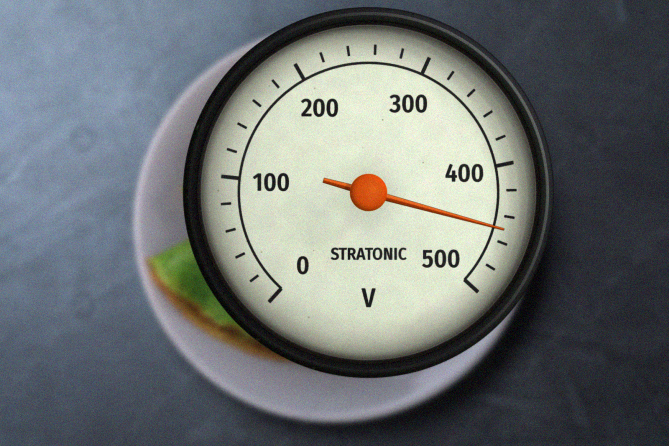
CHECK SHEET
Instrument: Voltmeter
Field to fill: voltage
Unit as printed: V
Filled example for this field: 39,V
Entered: 450,V
